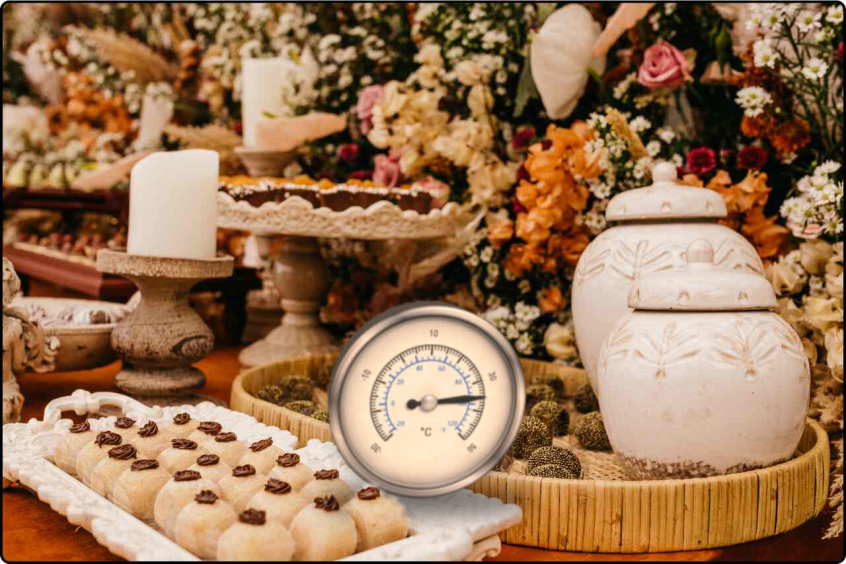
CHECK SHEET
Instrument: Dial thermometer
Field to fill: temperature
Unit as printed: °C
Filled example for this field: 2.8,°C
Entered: 35,°C
